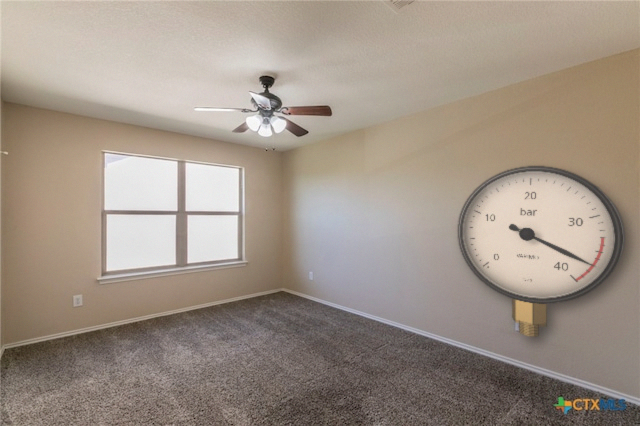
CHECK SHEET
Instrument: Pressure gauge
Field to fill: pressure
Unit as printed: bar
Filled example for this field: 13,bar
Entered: 37,bar
